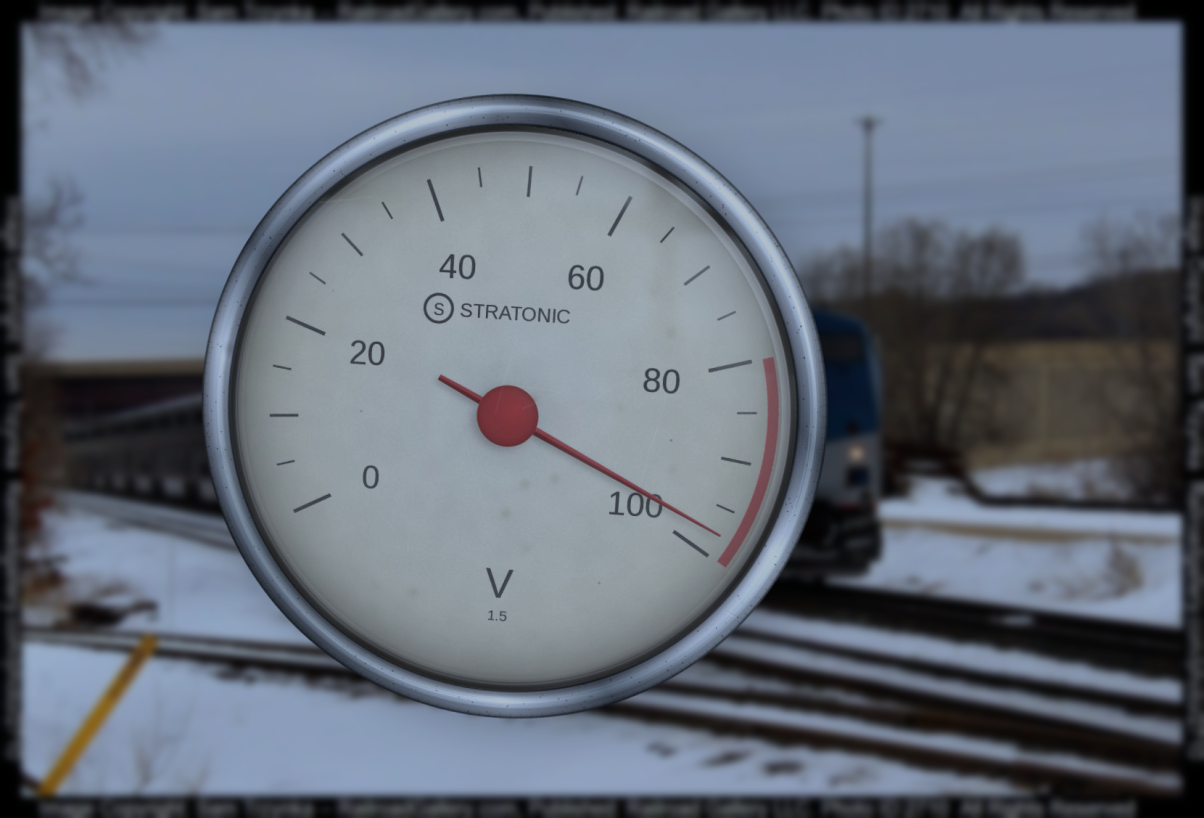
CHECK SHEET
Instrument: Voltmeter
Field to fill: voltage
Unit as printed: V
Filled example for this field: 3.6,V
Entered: 97.5,V
